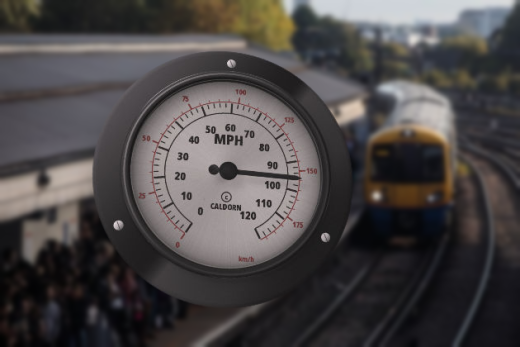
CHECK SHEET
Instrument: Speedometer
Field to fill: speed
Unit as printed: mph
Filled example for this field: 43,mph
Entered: 96,mph
